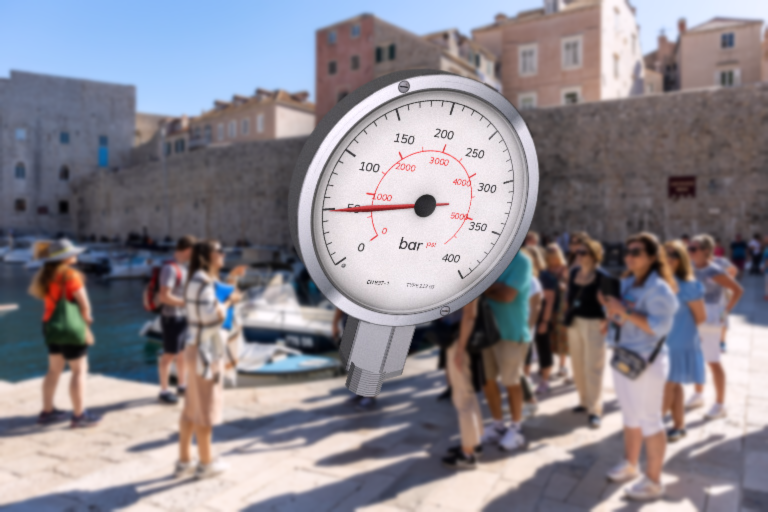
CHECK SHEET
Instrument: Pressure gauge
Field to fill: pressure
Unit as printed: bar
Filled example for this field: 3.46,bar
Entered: 50,bar
